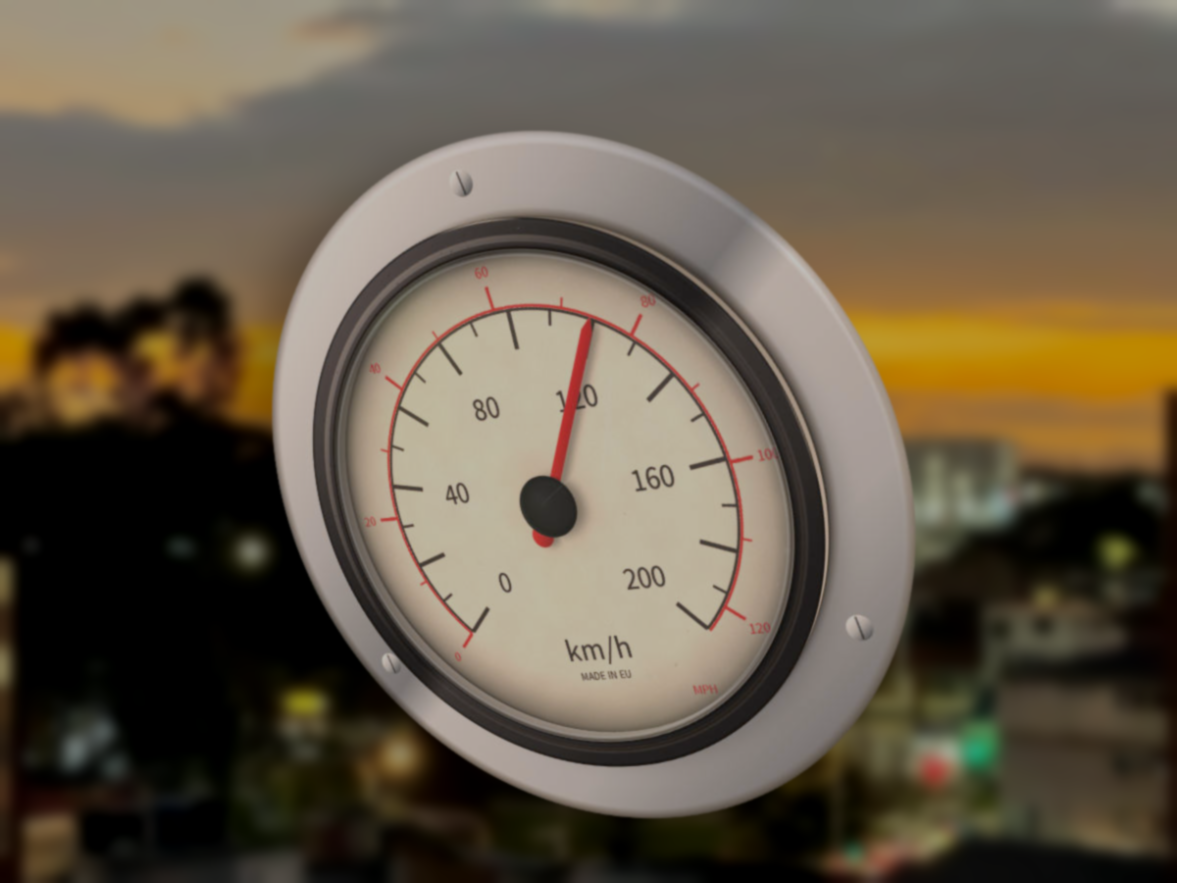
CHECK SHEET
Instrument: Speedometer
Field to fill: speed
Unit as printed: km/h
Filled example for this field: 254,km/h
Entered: 120,km/h
